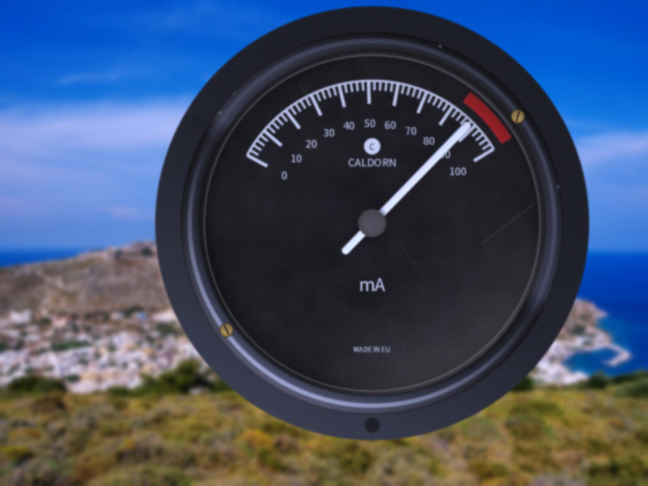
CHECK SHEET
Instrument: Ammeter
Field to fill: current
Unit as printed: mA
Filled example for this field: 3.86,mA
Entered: 88,mA
